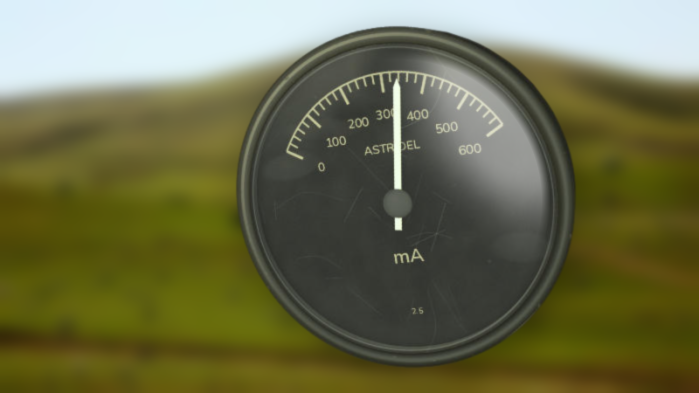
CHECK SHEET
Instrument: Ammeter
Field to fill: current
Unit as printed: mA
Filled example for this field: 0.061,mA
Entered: 340,mA
